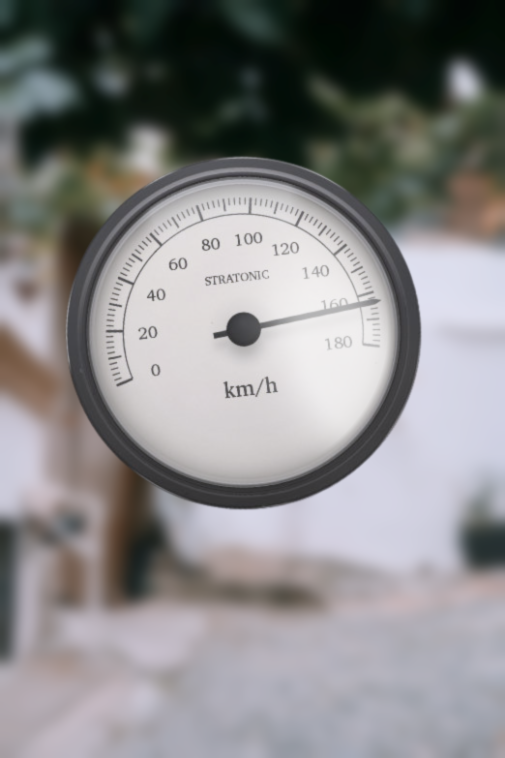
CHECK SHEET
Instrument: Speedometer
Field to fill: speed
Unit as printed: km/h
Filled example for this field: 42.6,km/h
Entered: 164,km/h
